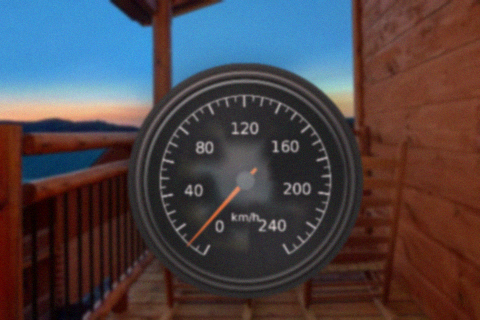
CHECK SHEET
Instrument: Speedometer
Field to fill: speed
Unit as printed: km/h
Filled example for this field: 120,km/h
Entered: 10,km/h
